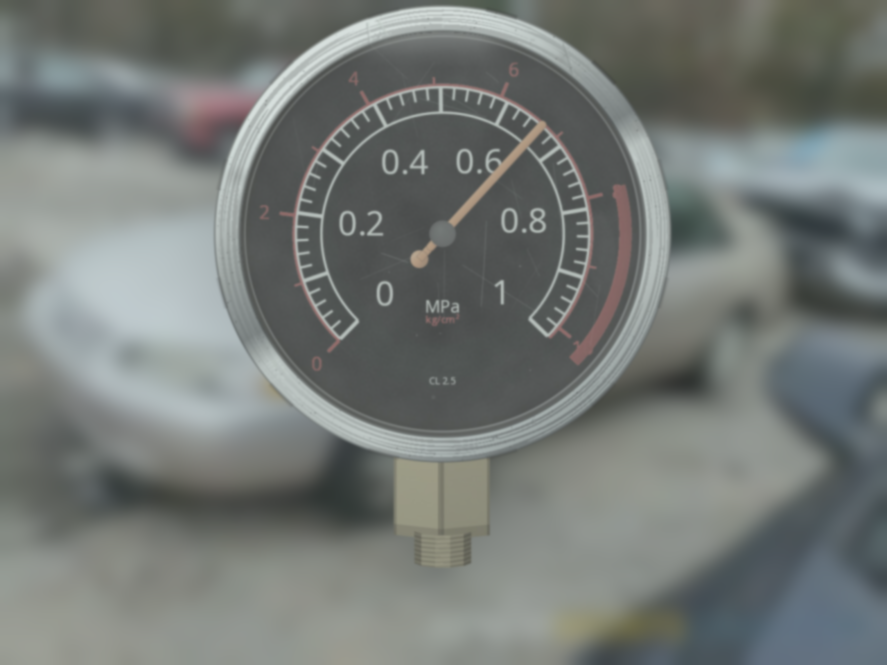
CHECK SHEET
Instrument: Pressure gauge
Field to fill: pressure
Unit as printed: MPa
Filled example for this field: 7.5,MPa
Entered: 0.66,MPa
